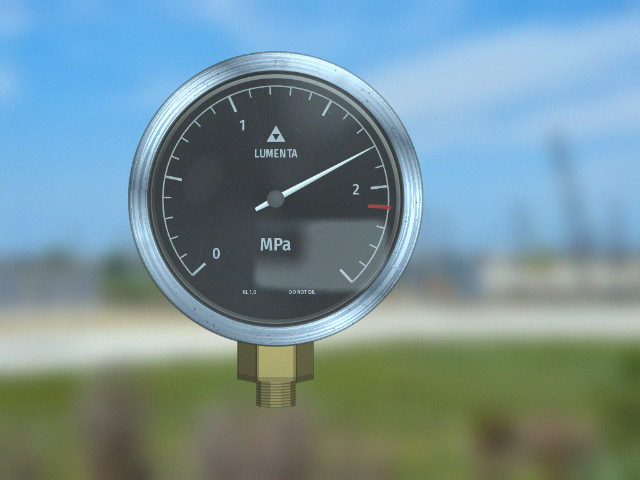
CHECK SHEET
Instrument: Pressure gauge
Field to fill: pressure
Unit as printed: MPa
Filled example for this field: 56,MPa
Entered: 1.8,MPa
